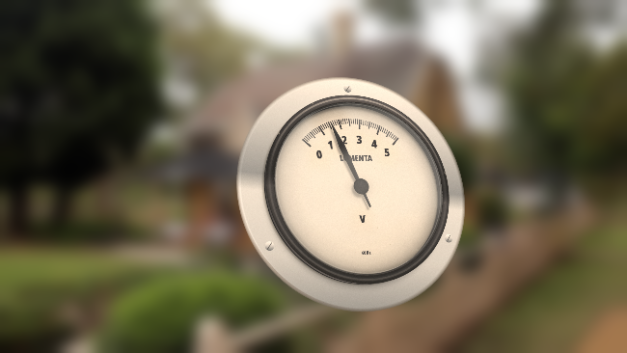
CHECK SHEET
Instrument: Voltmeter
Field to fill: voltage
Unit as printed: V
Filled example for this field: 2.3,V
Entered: 1.5,V
